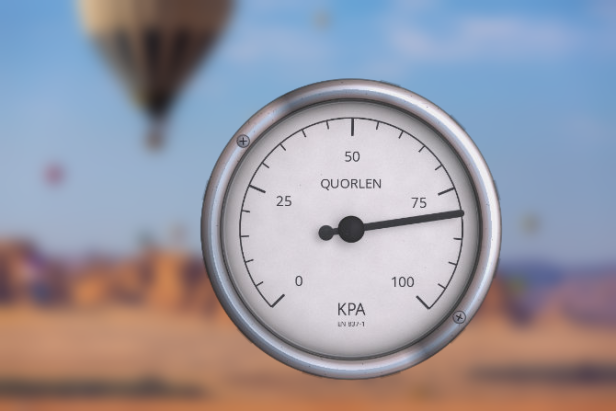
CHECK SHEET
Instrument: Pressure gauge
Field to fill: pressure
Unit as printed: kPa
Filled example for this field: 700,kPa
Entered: 80,kPa
